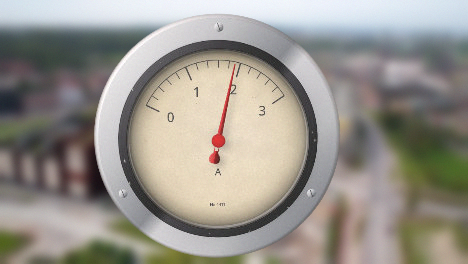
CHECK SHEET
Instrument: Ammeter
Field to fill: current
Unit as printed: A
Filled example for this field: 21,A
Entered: 1.9,A
